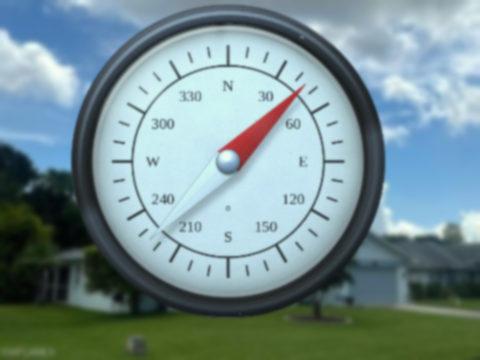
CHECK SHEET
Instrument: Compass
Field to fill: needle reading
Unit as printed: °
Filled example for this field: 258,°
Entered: 45,°
